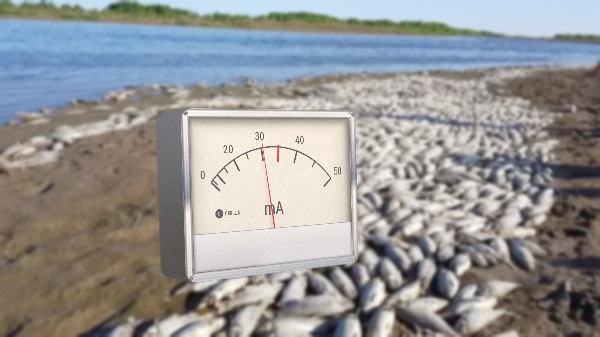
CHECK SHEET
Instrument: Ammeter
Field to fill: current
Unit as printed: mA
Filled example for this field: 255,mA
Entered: 30,mA
